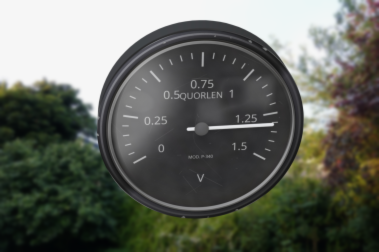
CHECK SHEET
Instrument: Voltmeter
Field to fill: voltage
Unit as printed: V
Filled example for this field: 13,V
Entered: 1.3,V
